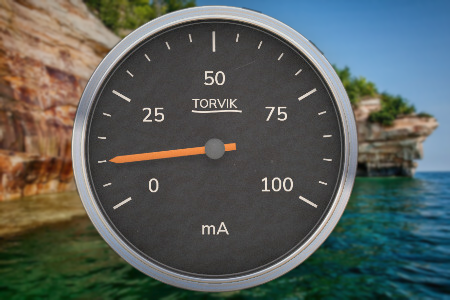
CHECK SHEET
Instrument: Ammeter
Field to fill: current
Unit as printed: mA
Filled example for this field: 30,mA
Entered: 10,mA
